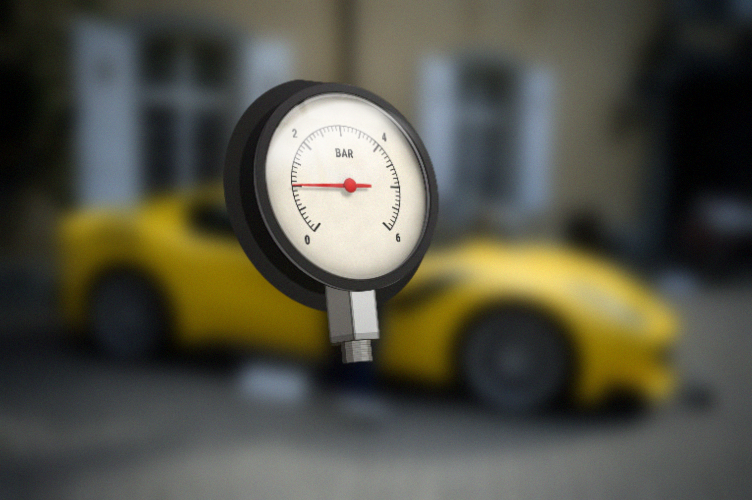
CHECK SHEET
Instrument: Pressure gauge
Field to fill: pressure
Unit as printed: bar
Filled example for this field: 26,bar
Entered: 1,bar
